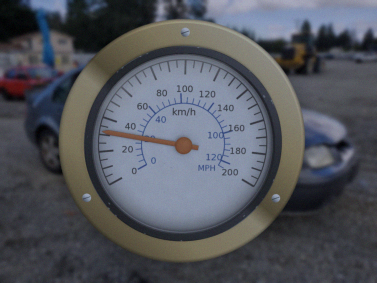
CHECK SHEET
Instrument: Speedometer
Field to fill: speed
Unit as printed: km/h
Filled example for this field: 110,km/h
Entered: 32.5,km/h
